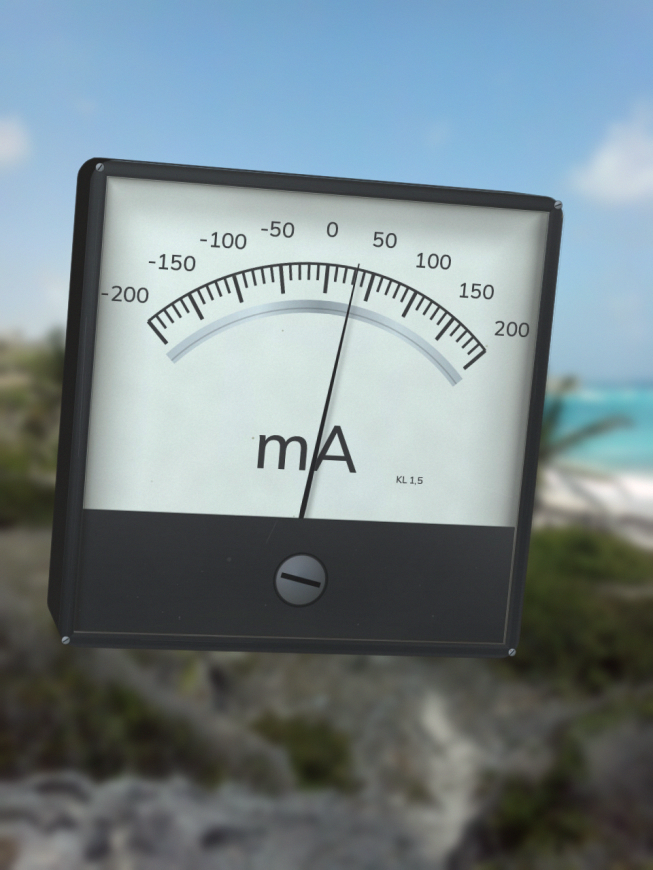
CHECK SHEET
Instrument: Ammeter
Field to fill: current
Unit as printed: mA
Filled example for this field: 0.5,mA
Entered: 30,mA
